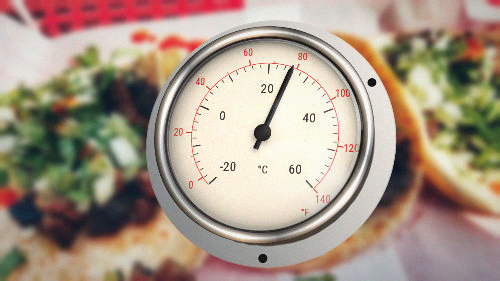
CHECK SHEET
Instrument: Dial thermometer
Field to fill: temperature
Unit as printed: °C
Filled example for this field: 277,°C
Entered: 26,°C
